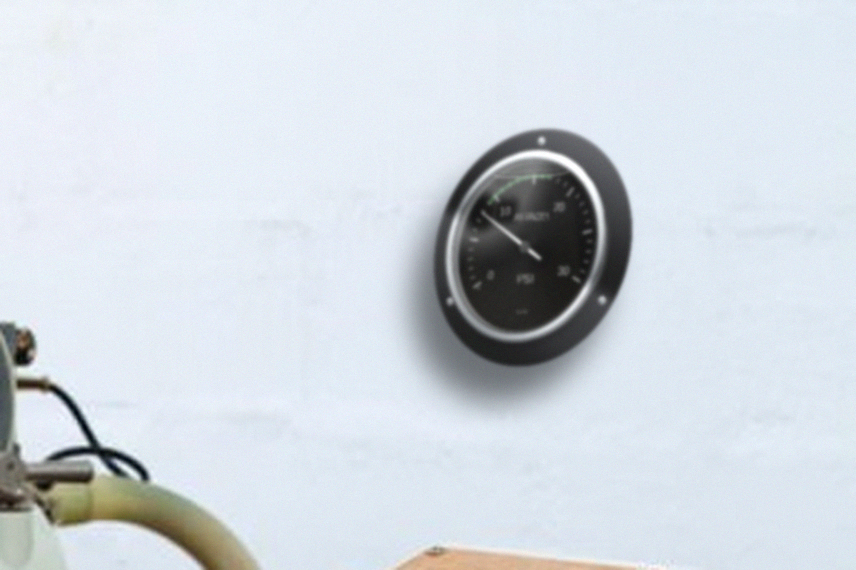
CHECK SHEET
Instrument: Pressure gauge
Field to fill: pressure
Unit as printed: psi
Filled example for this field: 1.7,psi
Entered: 8,psi
